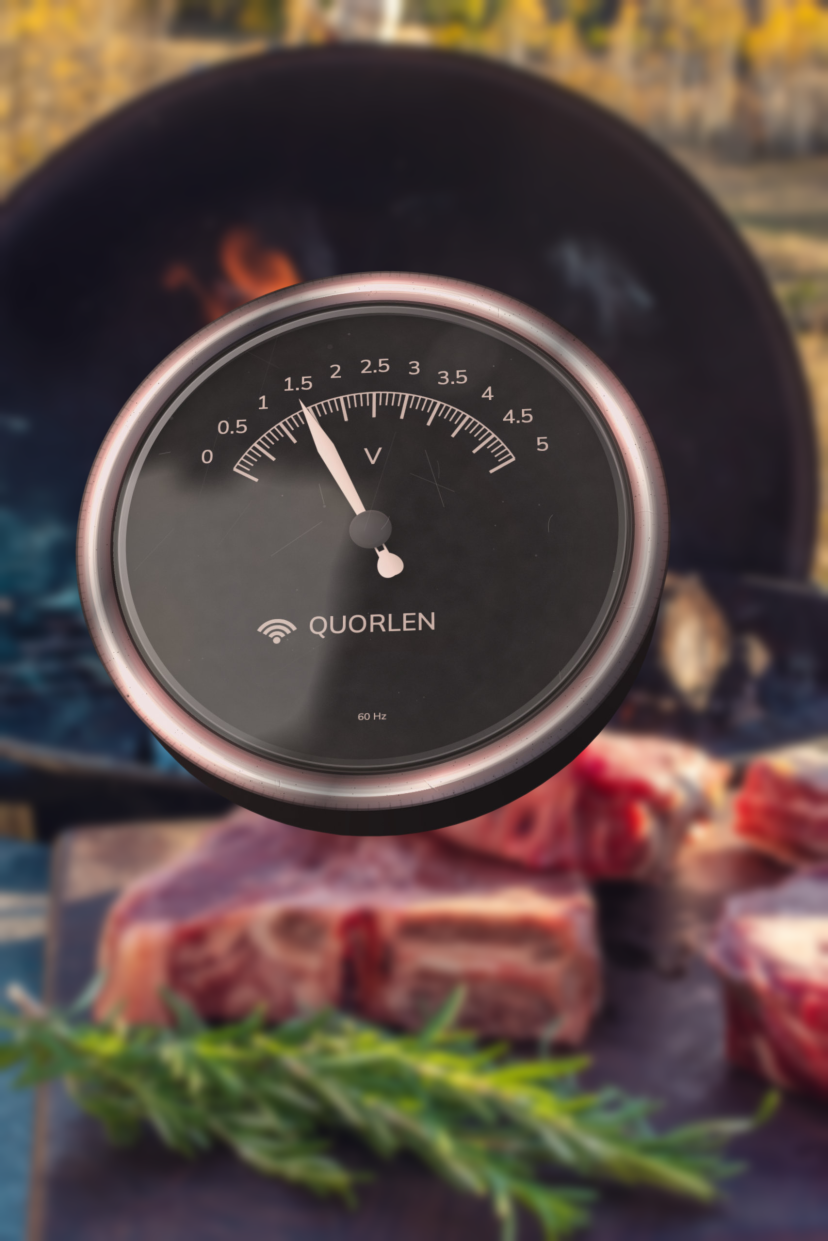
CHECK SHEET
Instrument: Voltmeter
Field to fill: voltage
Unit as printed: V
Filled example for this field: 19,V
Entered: 1.4,V
